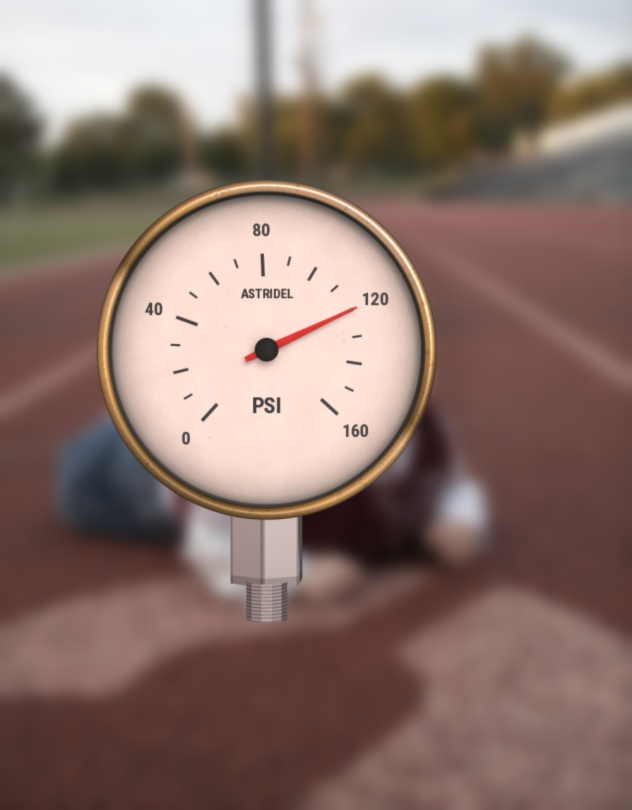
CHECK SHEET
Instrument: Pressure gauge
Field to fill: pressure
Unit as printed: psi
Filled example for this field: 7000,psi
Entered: 120,psi
